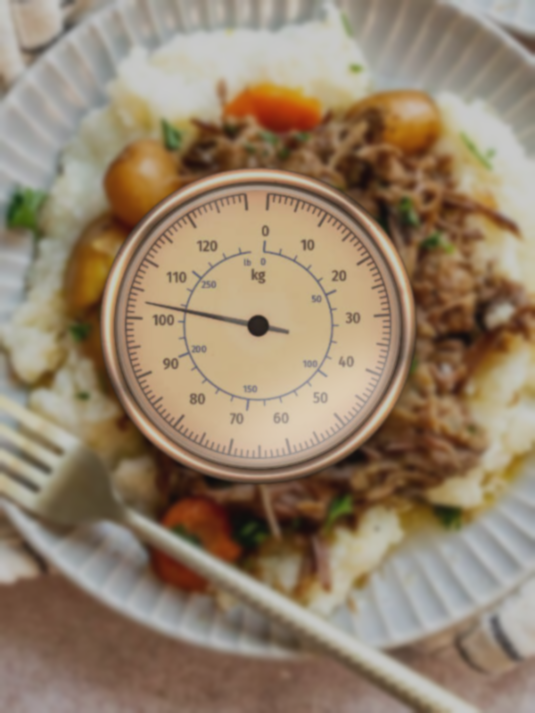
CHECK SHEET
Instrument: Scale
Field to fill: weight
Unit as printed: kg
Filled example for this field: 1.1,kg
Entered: 103,kg
